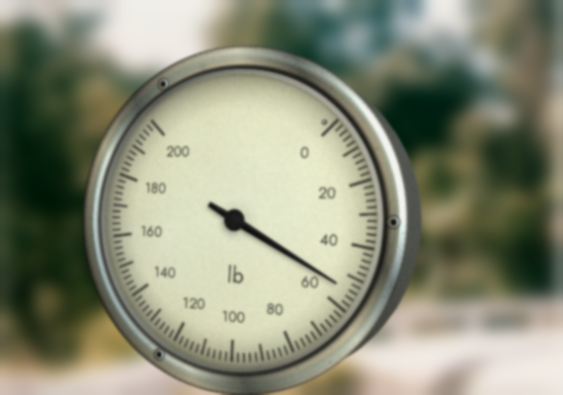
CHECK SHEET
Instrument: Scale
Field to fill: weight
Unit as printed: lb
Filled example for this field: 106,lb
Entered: 54,lb
